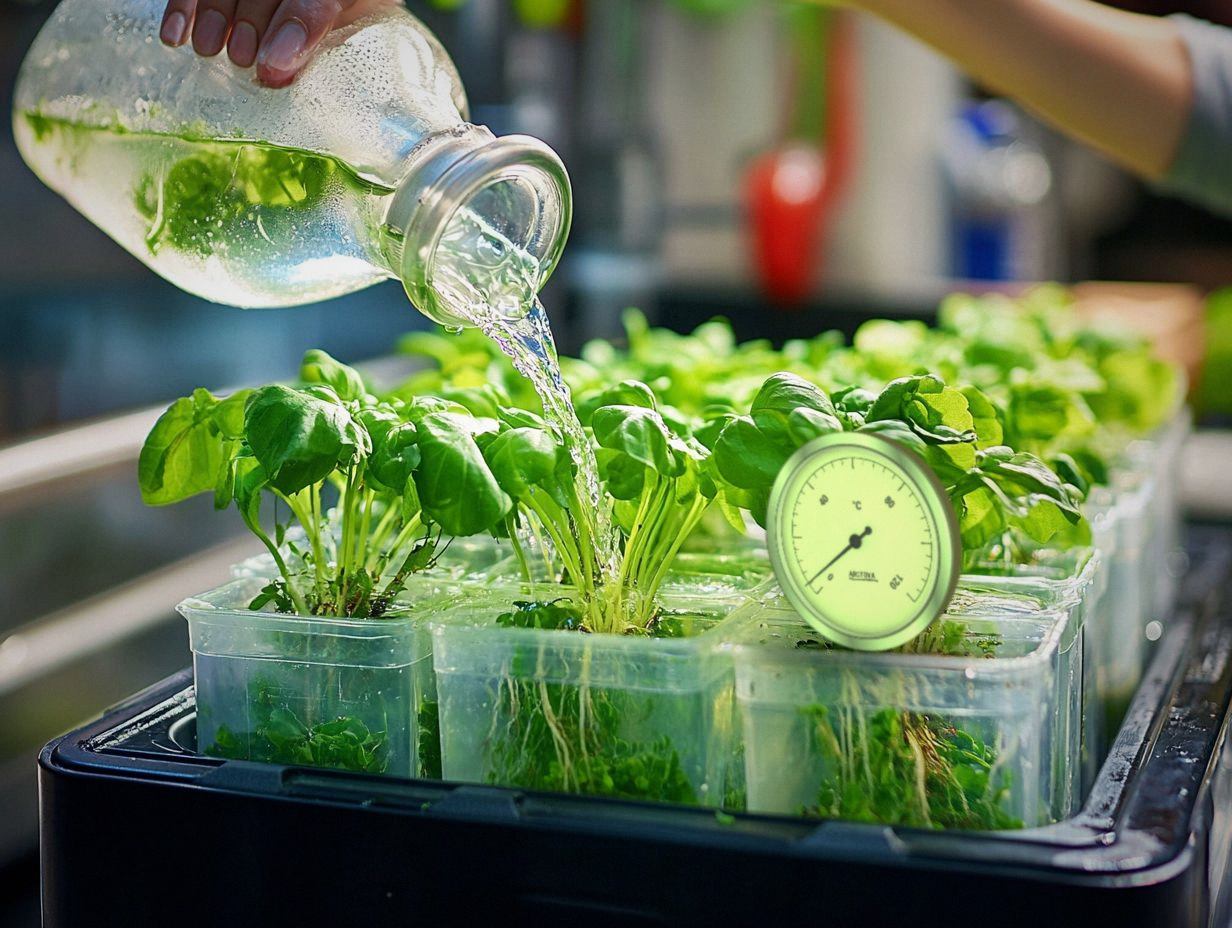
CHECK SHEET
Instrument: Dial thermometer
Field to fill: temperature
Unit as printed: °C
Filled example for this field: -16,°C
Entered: 4,°C
